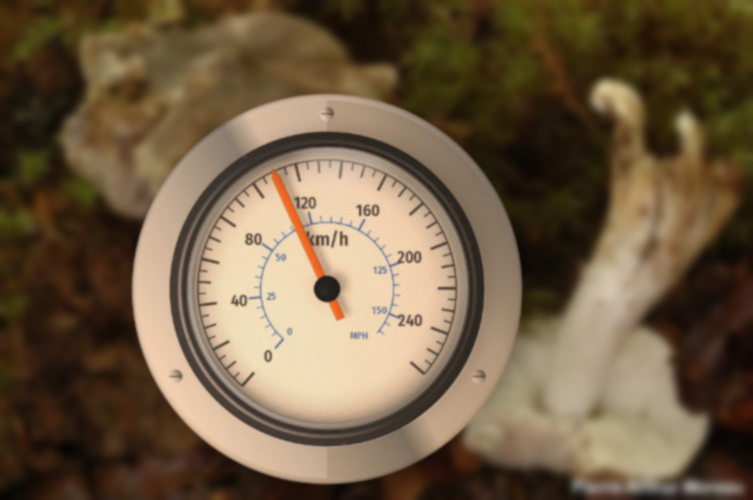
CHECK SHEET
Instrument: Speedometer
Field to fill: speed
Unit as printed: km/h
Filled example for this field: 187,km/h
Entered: 110,km/h
